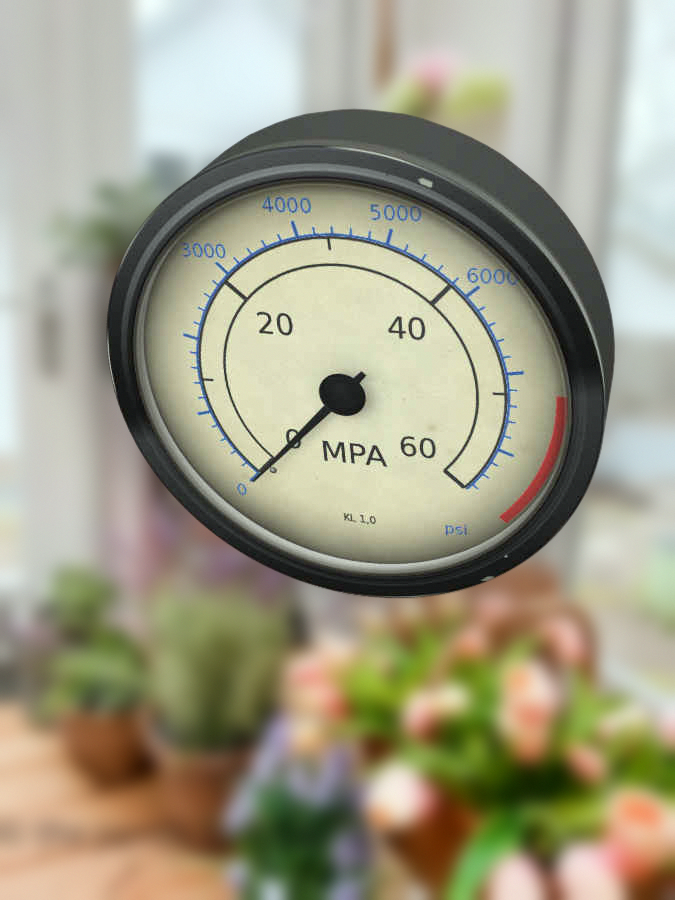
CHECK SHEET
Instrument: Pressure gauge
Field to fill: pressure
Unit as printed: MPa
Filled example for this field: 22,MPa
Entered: 0,MPa
